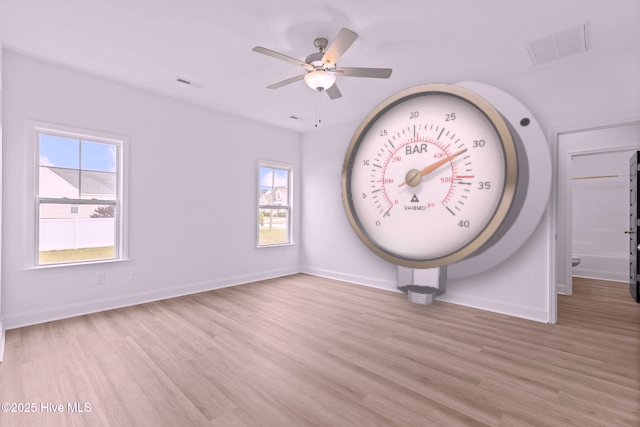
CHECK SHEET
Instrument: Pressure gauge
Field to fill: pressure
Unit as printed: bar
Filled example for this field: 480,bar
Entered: 30,bar
